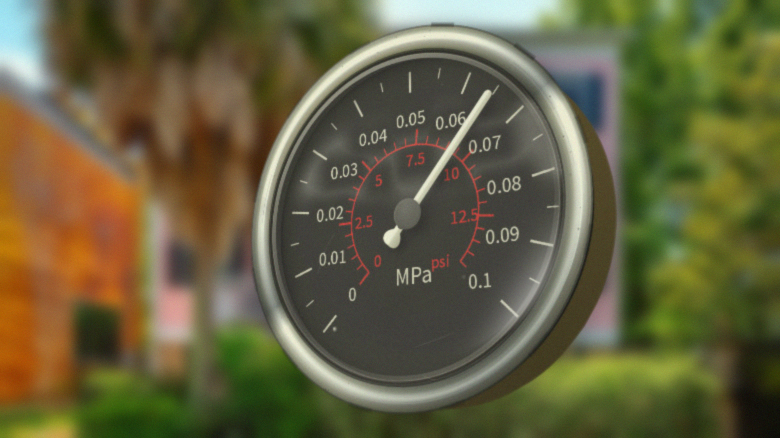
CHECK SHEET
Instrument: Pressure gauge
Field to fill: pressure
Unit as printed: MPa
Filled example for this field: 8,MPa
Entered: 0.065,MPa
